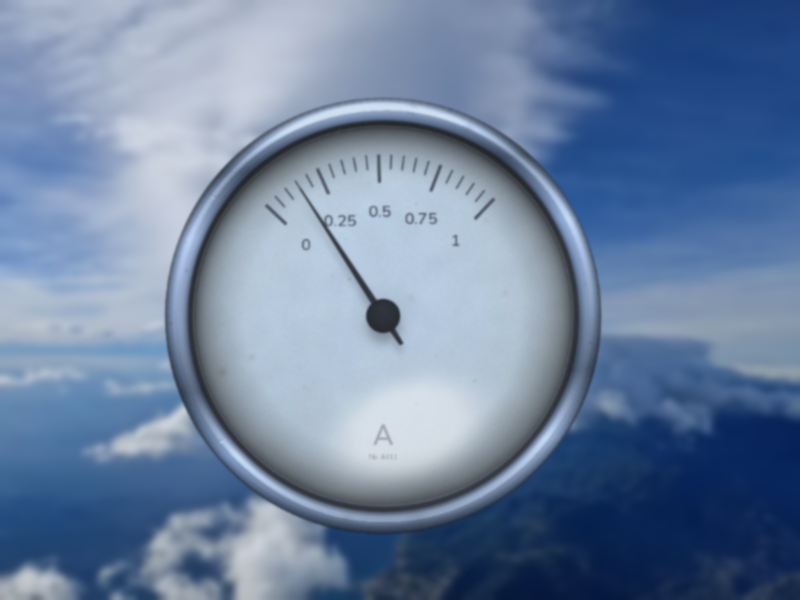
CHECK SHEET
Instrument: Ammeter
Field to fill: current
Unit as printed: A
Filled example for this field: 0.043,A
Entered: 0.15,A
